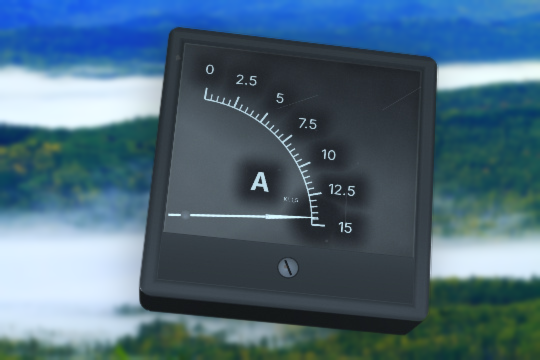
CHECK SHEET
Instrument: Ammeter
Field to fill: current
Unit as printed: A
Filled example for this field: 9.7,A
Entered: 14.5,A
